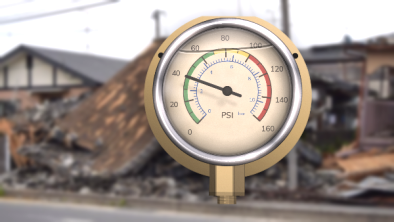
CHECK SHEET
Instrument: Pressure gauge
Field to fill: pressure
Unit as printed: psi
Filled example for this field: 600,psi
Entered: 40,psi
